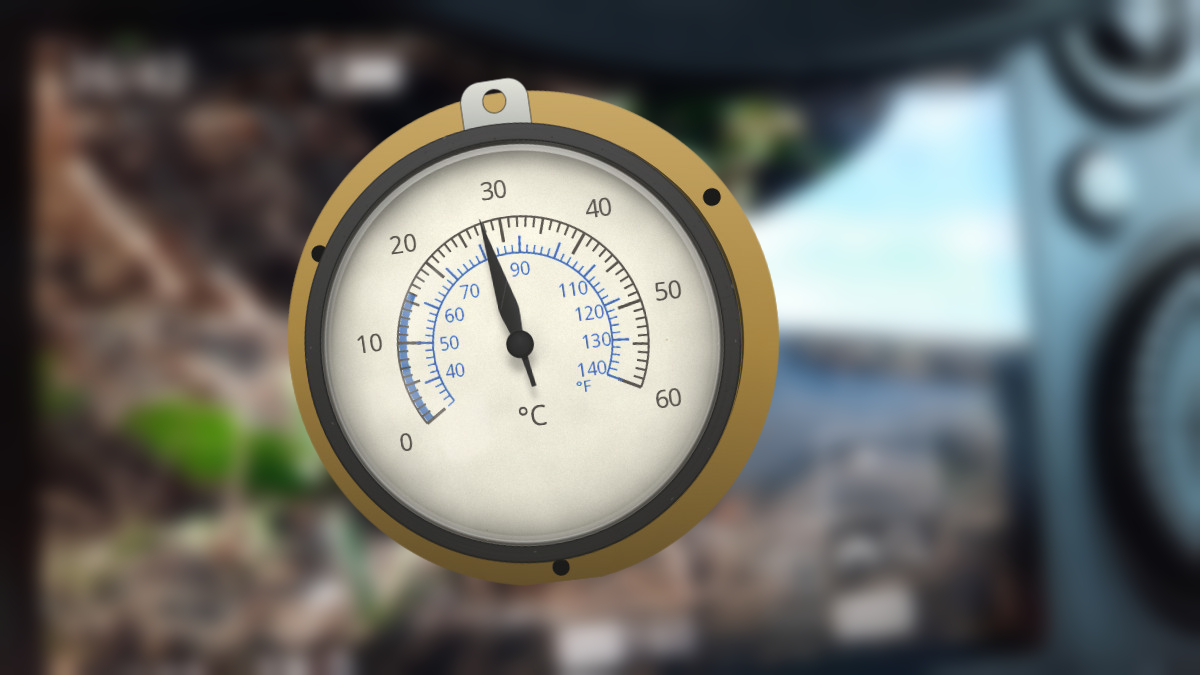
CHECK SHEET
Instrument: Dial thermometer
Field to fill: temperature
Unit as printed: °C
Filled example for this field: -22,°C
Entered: 28,°C
